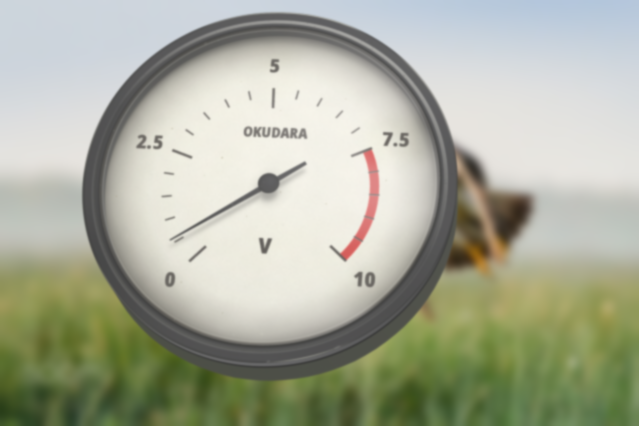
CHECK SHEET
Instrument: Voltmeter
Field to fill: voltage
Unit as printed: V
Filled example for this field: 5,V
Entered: 0.5,V
